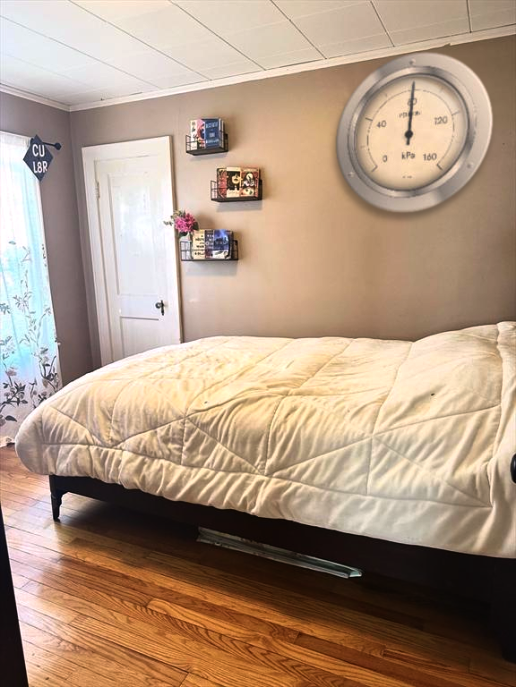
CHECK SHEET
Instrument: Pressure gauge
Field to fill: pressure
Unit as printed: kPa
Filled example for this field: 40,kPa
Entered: 80,kPa
